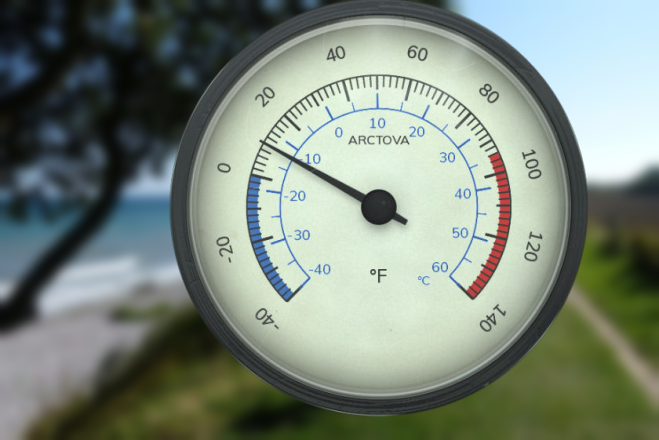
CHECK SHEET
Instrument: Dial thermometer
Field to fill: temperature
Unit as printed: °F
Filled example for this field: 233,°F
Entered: 10,°F
